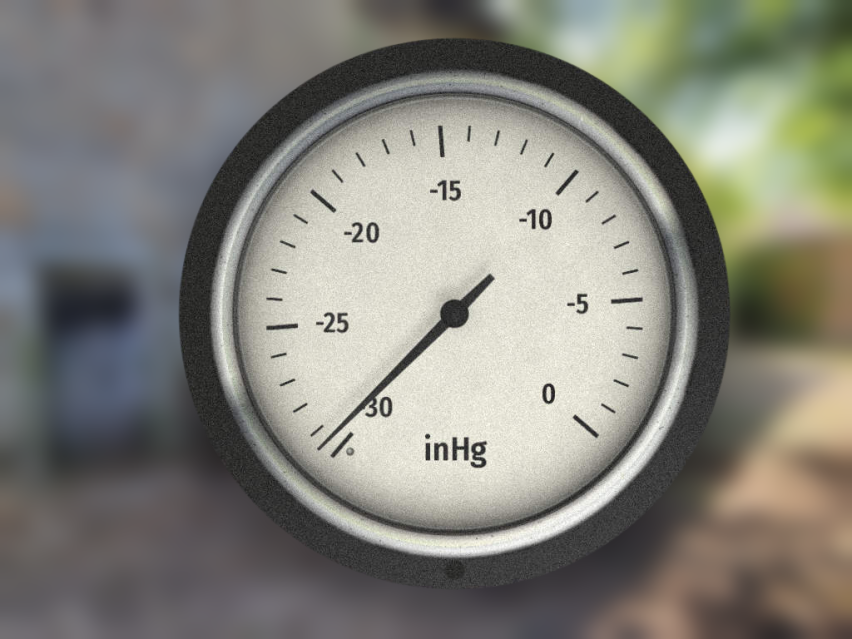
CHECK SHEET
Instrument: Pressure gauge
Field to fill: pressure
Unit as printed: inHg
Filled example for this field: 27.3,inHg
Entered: -29.5,inHg
